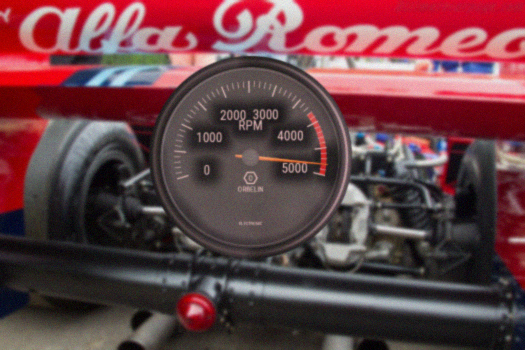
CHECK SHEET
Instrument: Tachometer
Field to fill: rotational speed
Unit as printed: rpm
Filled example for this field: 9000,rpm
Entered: 4800,rpm
